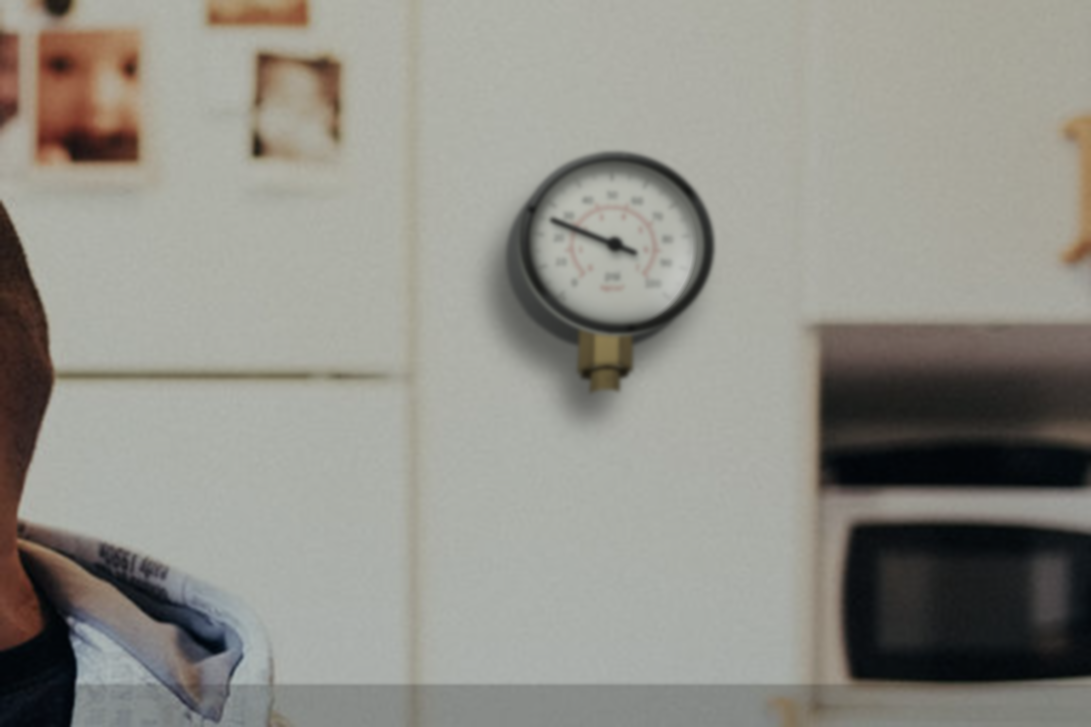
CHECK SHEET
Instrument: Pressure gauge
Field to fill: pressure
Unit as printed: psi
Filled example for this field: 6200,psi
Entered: 25,psi
